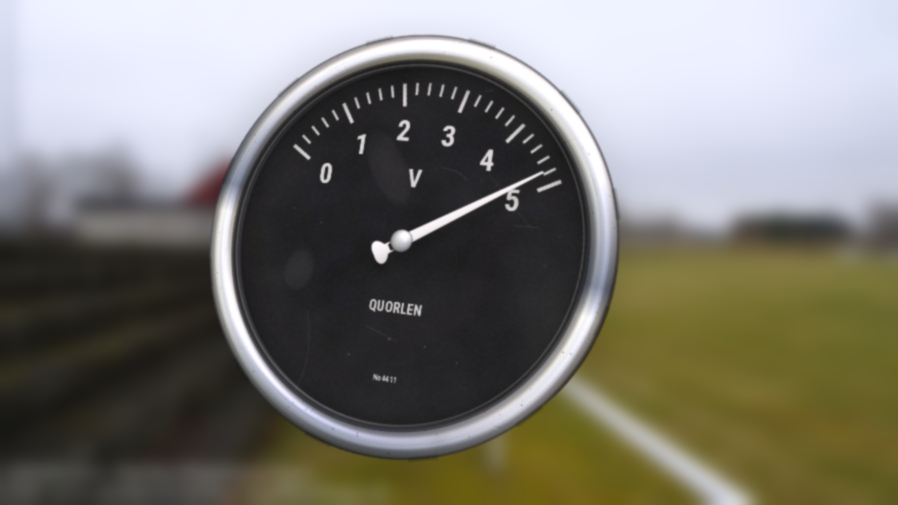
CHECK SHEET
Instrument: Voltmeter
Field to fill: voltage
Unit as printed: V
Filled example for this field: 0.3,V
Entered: 4.8,V
